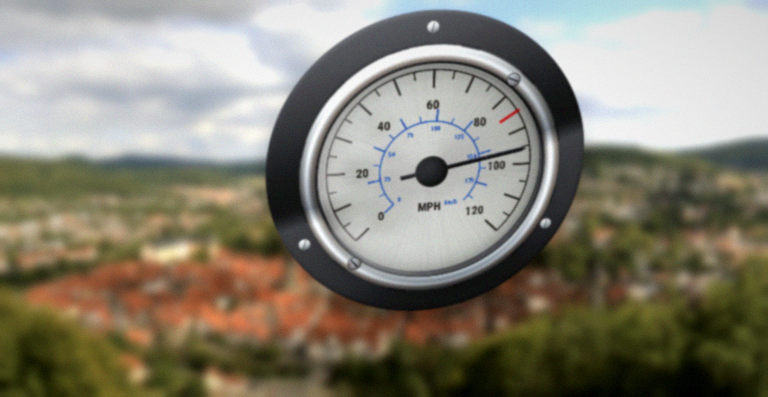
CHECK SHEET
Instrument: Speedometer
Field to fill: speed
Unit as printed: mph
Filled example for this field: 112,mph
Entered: 95,mph
